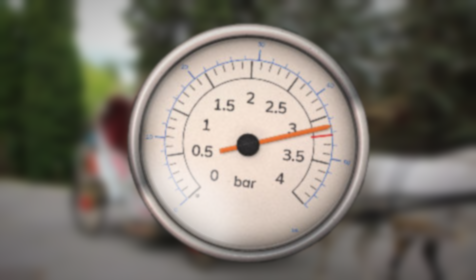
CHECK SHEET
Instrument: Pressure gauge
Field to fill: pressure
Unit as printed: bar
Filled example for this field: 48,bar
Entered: 3.1,bar
